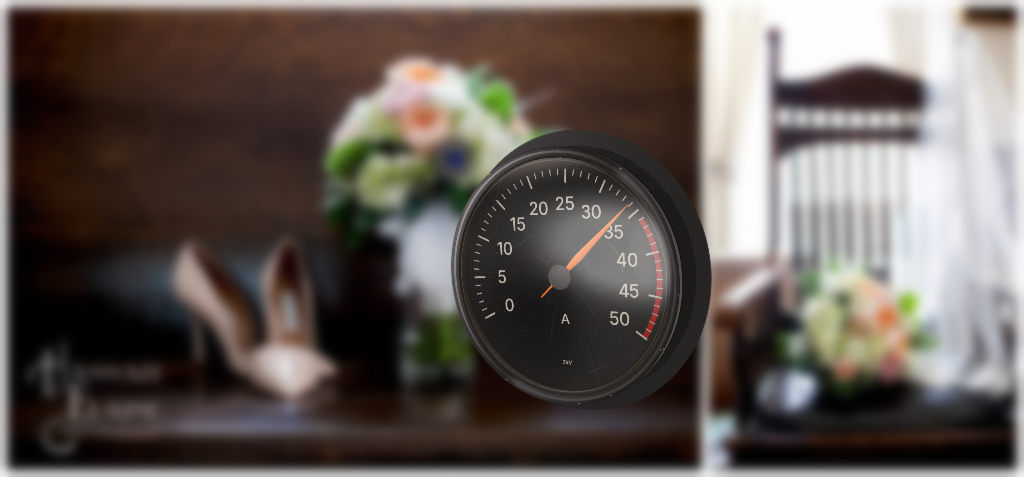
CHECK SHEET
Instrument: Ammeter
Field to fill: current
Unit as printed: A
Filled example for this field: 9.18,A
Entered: 34,A
